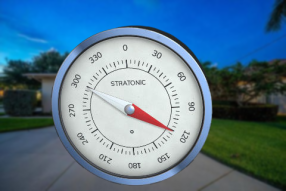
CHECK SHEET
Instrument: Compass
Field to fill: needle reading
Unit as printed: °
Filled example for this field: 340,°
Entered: 120,°
